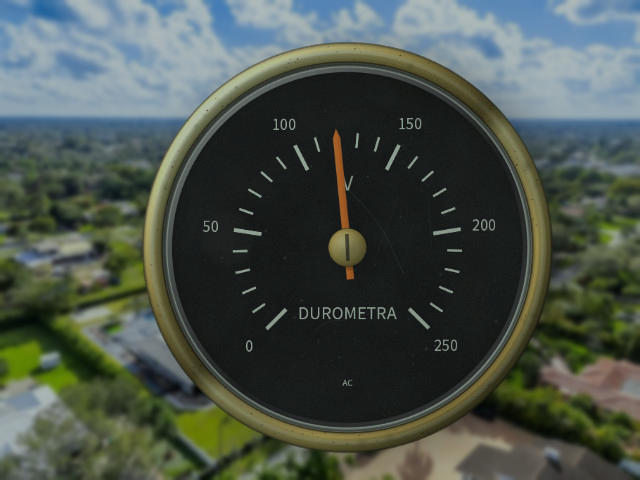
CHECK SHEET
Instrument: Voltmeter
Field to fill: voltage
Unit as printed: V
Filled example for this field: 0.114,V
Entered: 120,V
